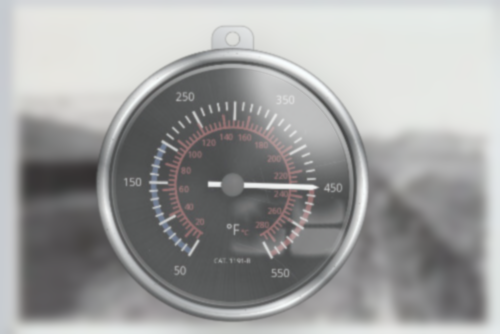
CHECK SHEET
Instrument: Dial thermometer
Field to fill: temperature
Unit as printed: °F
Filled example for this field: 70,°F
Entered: 450,°F
